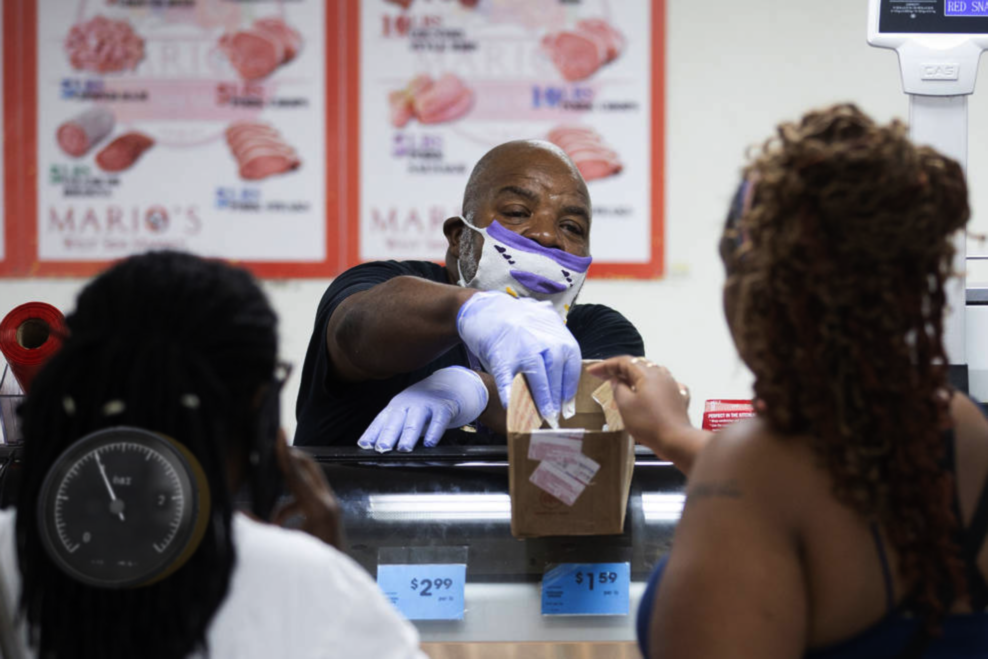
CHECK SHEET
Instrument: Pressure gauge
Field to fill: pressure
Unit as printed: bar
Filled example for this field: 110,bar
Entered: 1,bar
